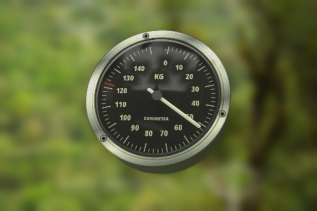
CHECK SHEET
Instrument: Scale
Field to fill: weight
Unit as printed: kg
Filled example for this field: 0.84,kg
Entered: 52,kg
